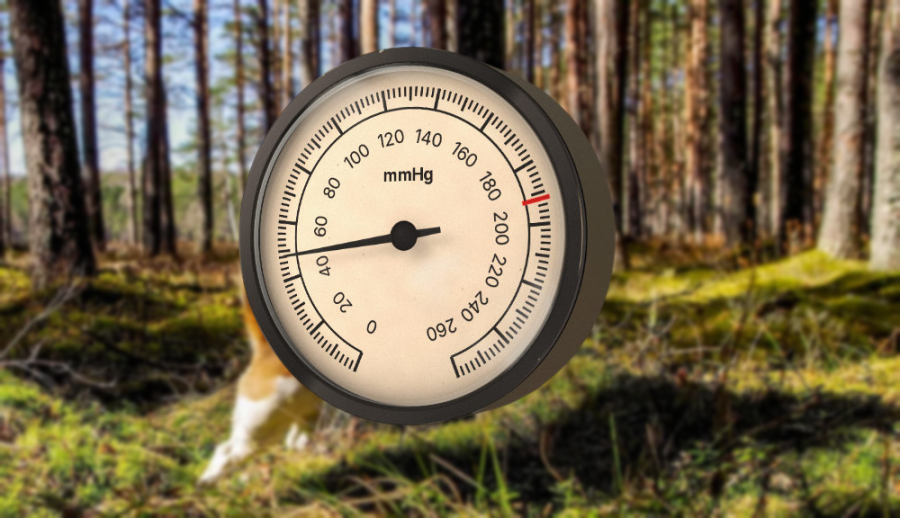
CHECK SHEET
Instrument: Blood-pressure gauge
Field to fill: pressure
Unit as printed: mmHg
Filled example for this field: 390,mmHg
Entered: 48,mmHg
